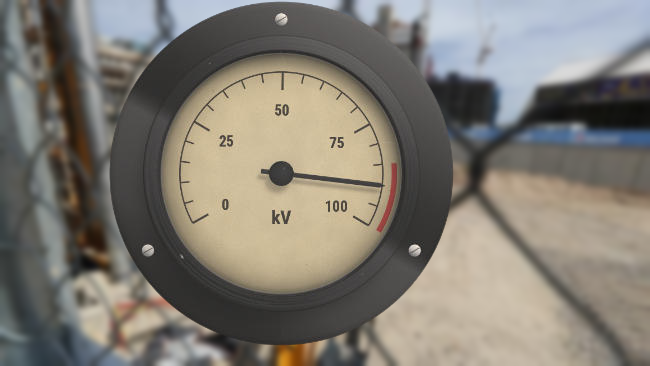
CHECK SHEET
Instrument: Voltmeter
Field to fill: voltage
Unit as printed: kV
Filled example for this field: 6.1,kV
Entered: 90,kV
